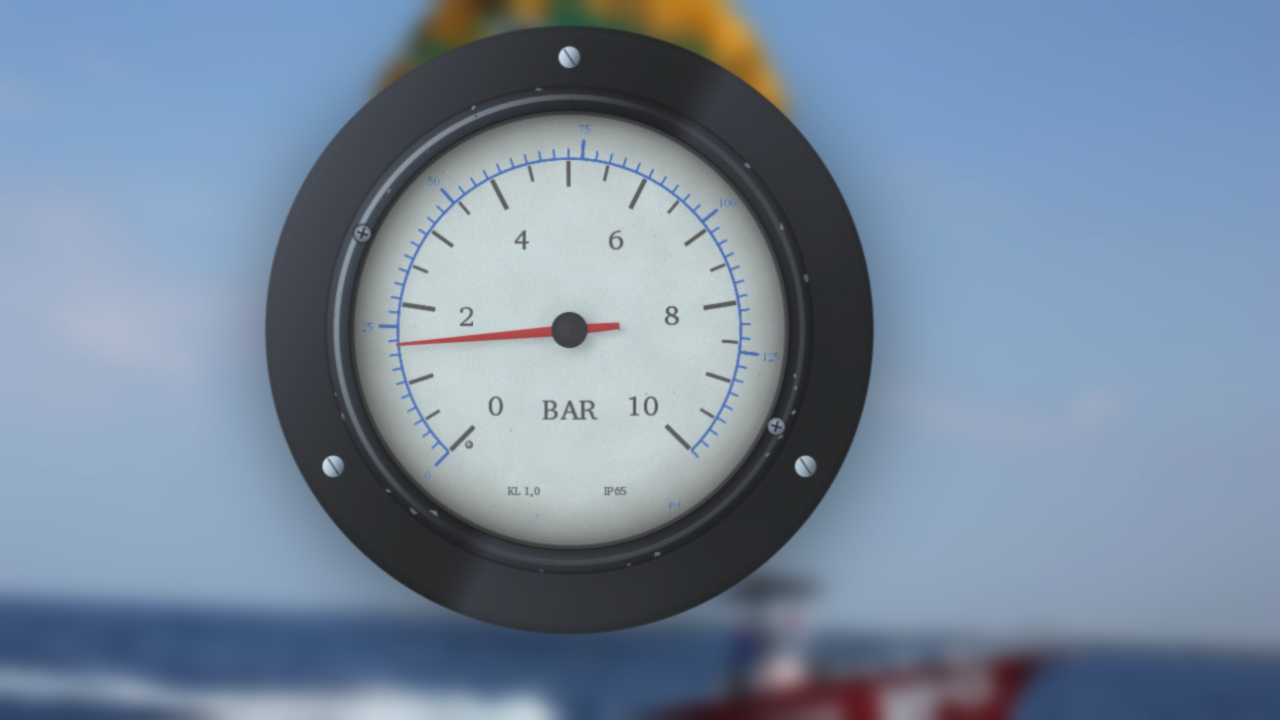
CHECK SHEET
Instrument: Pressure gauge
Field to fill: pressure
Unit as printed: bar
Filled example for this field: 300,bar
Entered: 1.5,bar
